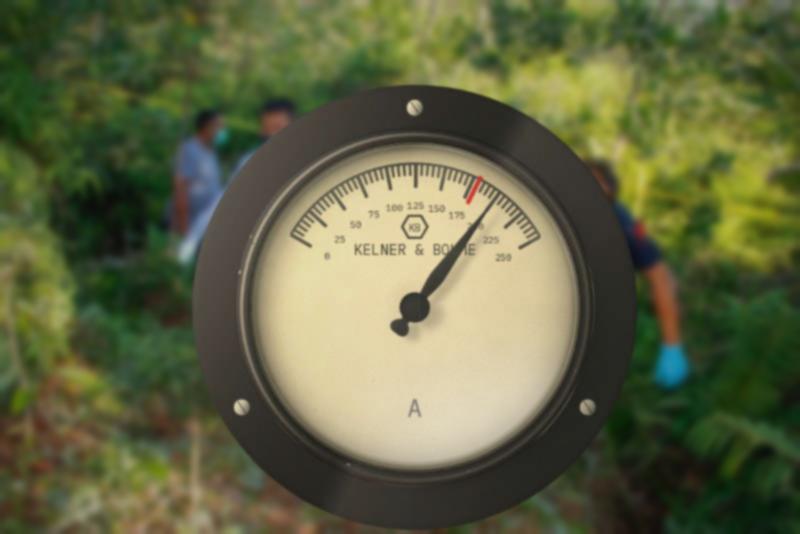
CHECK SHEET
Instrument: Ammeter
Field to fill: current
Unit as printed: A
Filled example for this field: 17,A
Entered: 200,A
